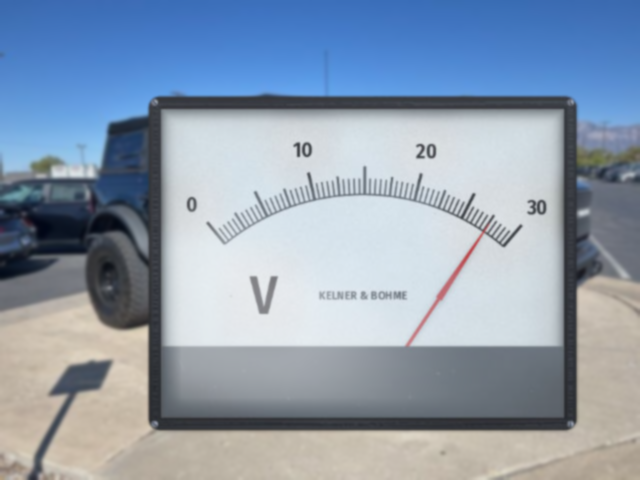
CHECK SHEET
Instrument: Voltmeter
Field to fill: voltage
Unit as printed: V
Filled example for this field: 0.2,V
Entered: 27.5,V
